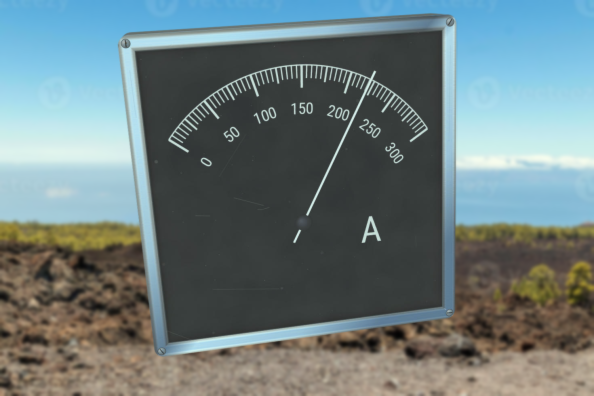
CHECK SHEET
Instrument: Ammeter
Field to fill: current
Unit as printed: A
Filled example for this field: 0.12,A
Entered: 220,A
